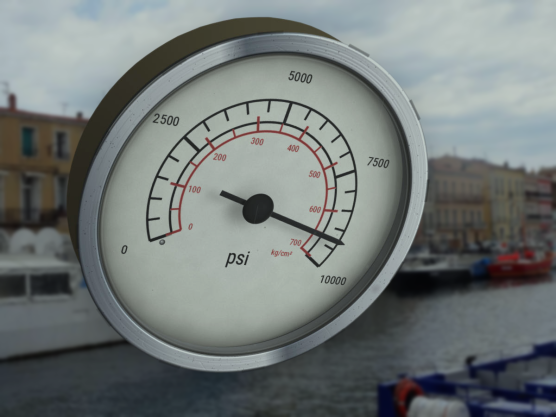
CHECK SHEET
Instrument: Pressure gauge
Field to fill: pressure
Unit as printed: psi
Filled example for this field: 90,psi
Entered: 9250,psi
